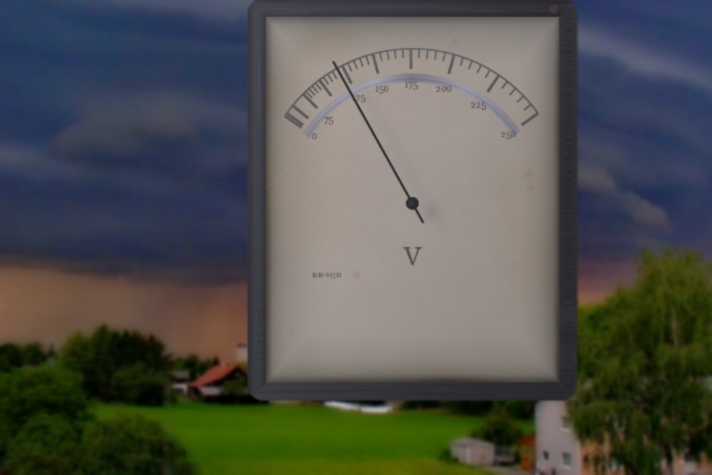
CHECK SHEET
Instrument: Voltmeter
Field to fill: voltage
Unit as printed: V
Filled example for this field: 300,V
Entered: 120,V
